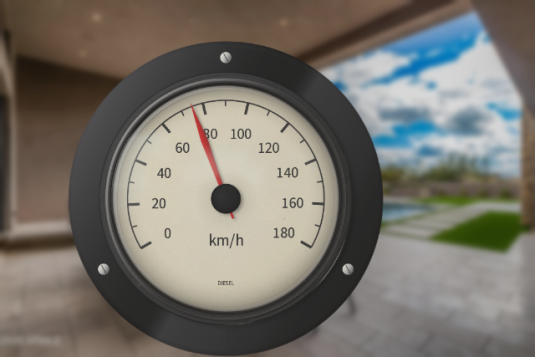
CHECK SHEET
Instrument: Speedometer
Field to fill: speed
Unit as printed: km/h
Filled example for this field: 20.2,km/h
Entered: 75,km/h
